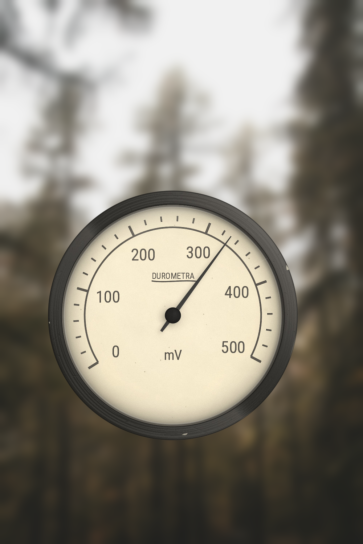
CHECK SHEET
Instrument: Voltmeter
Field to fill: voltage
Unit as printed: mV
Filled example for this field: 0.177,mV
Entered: 330,mV
